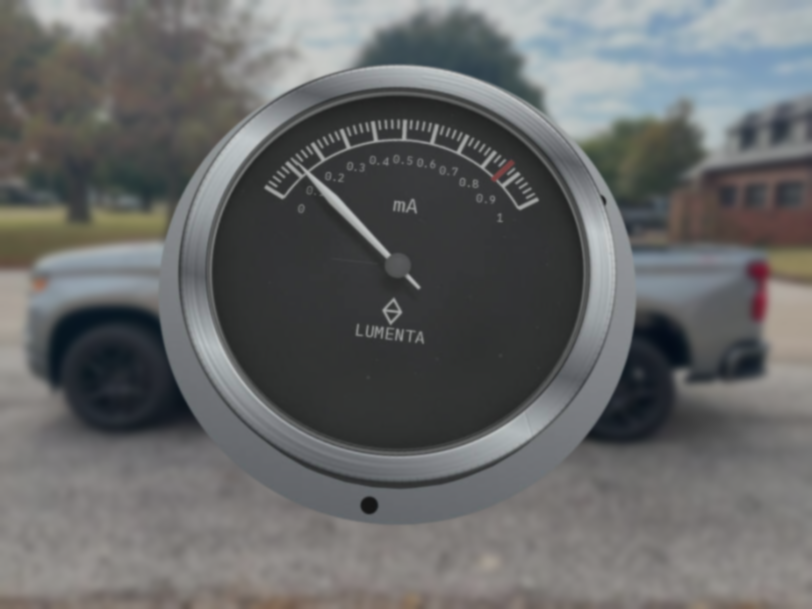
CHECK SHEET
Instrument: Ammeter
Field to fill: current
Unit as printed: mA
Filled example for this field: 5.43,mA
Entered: 0.12,mA
